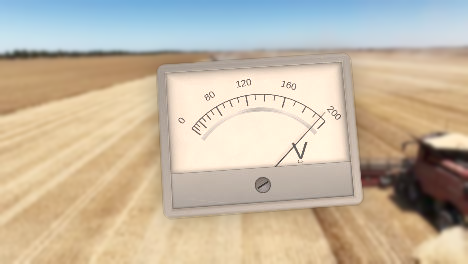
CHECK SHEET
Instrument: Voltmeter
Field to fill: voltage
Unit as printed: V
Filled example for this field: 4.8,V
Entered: 195,V
